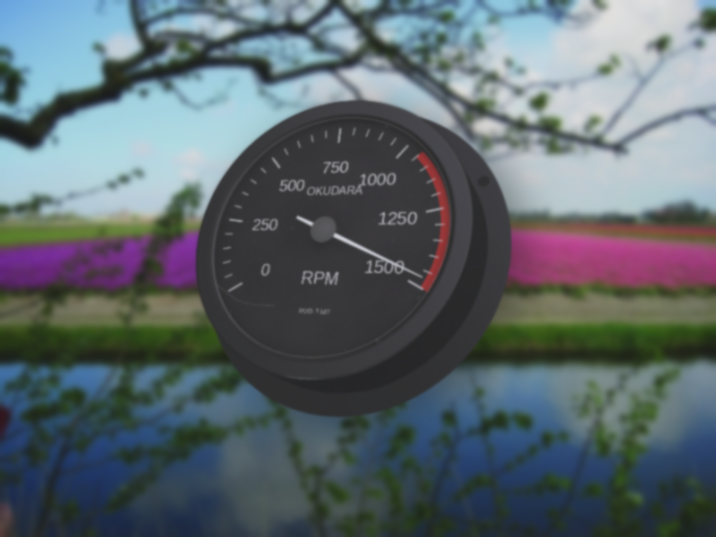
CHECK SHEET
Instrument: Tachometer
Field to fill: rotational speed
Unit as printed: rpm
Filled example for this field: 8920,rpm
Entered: 1475,rpm
